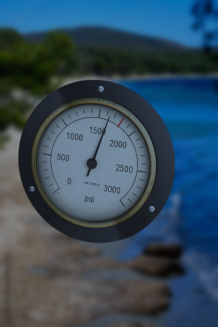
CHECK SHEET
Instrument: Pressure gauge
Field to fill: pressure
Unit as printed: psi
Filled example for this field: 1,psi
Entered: 1650,psi
